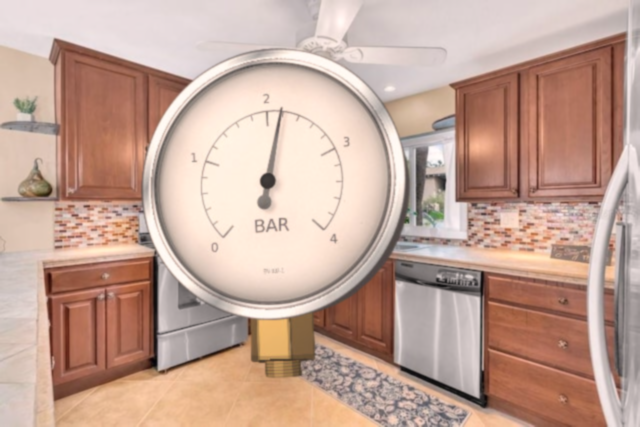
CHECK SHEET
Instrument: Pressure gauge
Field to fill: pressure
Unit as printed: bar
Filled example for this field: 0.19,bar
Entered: 2.2,bar
